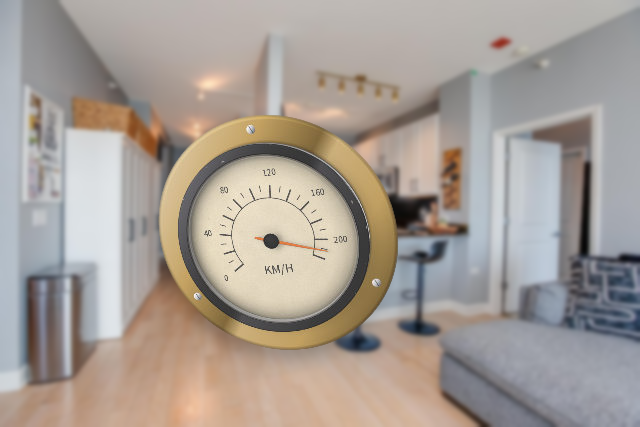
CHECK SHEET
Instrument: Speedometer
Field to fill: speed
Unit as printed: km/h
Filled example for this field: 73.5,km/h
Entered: 210,km/h
